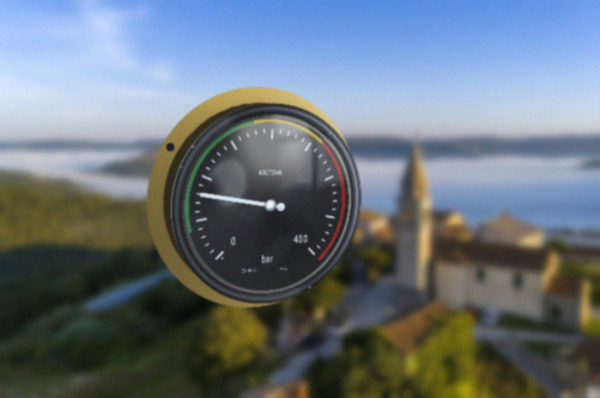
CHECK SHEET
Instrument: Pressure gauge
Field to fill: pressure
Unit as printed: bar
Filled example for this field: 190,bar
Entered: 80,bar
